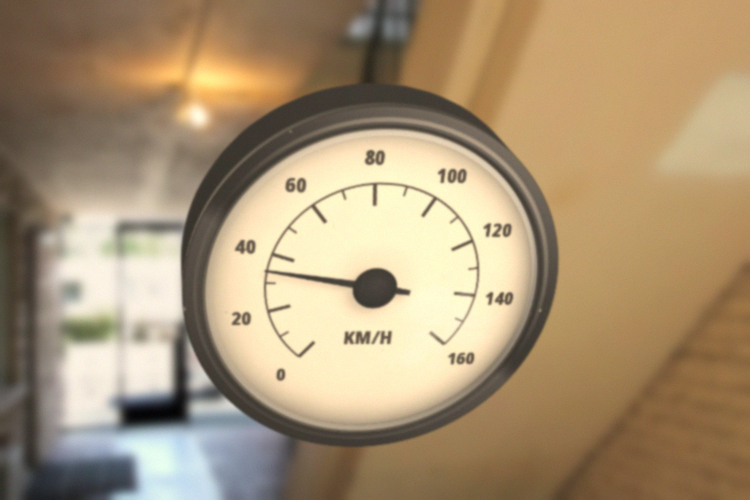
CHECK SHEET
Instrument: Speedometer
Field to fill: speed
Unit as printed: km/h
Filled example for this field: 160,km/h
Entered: 35,km/h
